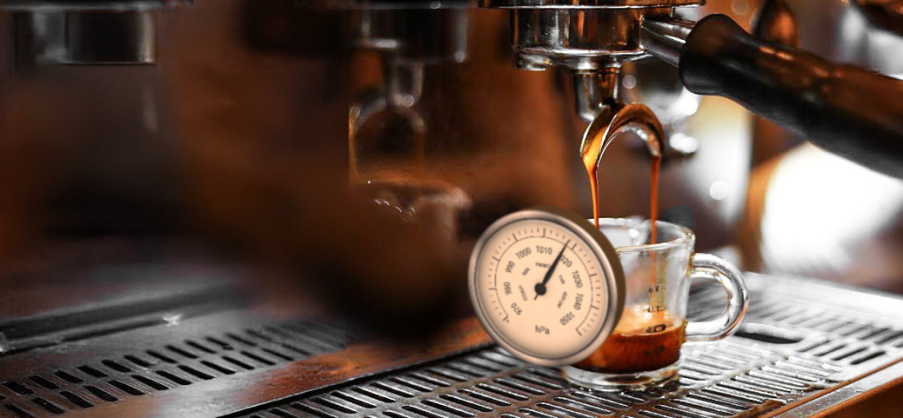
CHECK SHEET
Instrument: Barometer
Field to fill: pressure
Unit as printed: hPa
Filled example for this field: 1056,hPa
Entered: 1018,hPa
